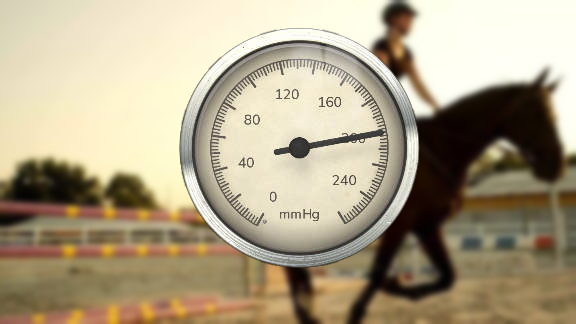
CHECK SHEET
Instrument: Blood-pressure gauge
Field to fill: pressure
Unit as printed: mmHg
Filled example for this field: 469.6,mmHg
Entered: 200,mmHg
